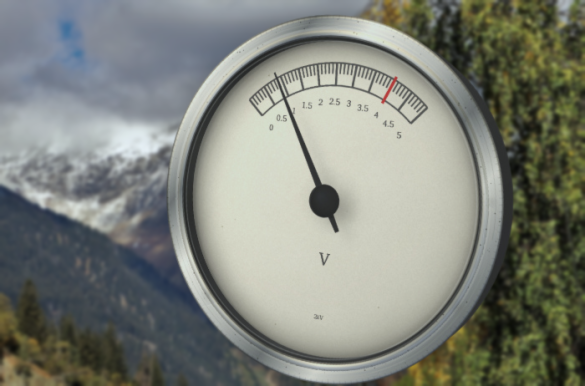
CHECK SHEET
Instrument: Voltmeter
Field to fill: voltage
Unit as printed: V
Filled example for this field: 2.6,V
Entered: 1,V
